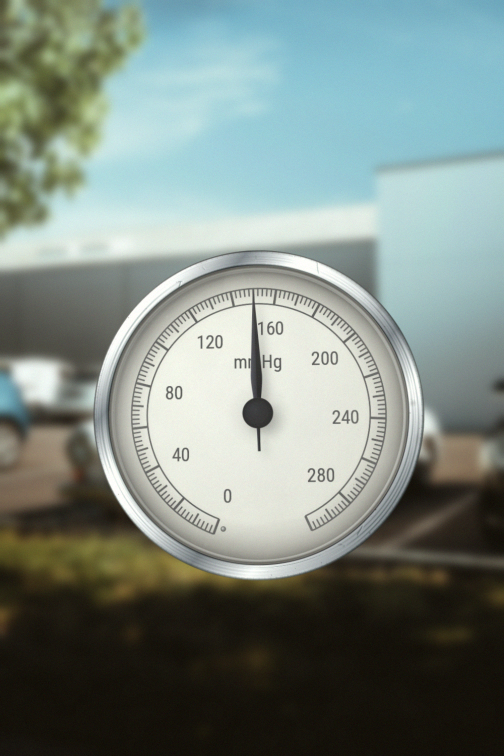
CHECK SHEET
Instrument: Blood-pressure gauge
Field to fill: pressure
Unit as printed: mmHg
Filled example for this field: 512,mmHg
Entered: 150,mmHg
